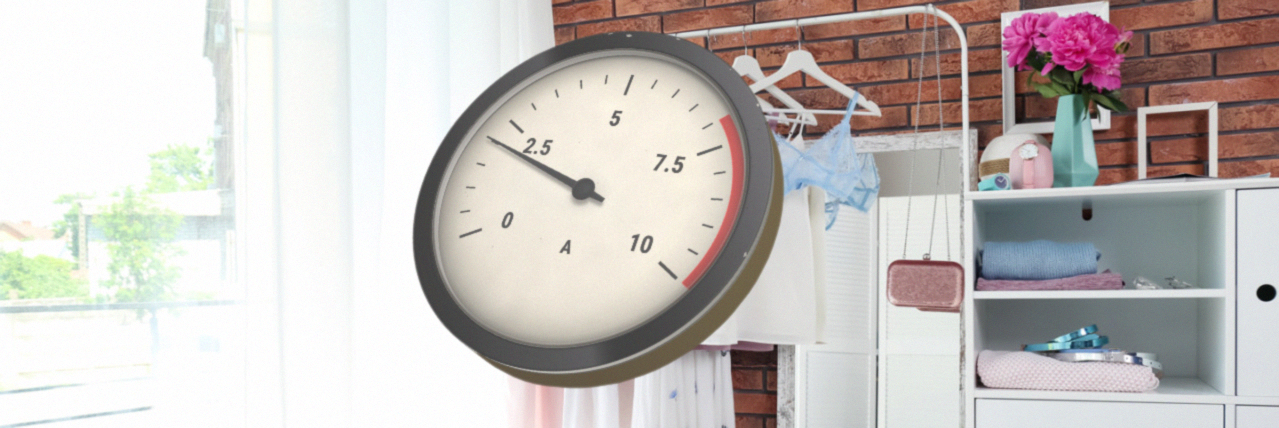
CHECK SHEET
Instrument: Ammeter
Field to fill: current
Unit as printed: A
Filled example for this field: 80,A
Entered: 2,A
